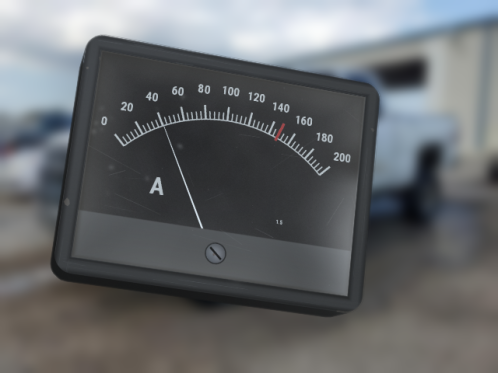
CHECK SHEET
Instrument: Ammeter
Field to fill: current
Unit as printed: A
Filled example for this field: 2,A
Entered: 40,A
